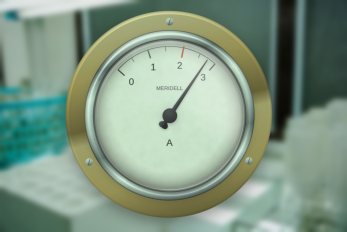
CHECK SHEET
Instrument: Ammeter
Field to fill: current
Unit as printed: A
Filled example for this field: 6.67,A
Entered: 2.75,A
